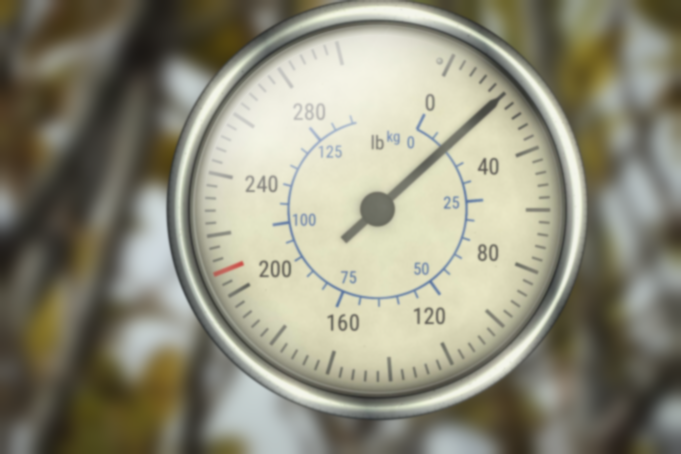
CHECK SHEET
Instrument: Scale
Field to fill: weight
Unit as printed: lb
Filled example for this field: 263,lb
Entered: 20,lb
